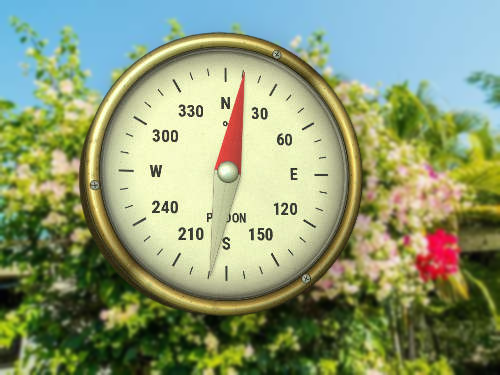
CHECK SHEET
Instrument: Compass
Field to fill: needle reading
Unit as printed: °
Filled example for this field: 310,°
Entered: 10,°
